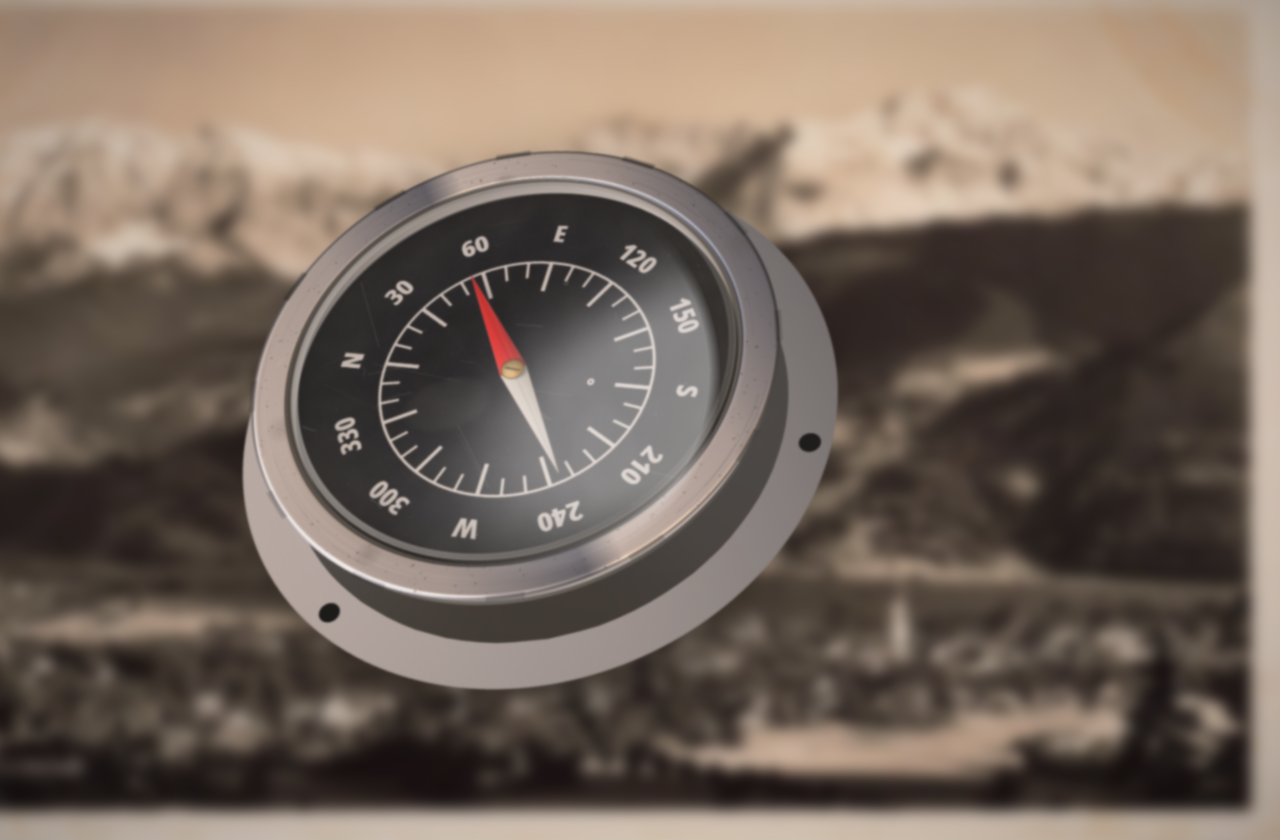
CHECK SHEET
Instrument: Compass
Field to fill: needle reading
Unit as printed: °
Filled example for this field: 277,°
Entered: 55,°
